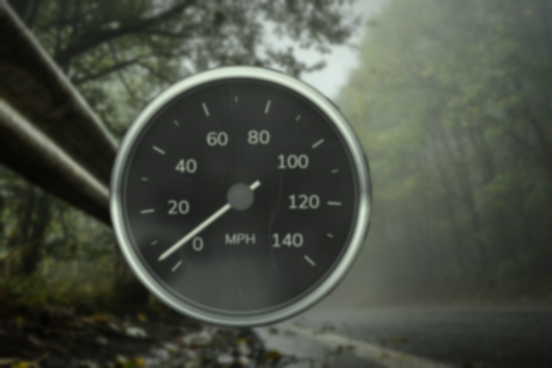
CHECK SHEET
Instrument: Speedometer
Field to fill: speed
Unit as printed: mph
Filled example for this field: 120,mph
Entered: 5,mph
